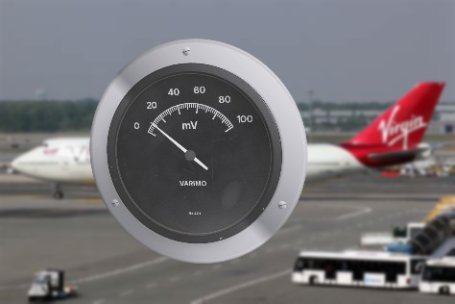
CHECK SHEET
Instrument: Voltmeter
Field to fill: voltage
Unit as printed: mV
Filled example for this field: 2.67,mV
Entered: 10,mV
